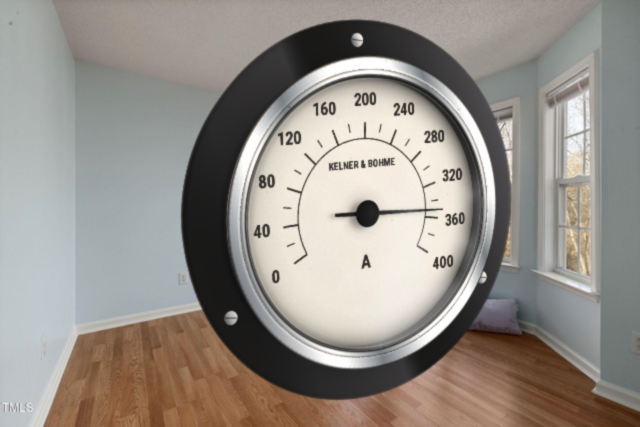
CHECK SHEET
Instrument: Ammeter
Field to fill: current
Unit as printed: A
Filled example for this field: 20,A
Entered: 350,A
